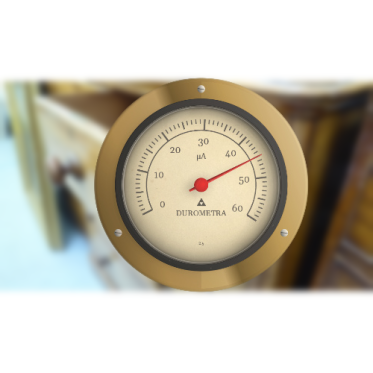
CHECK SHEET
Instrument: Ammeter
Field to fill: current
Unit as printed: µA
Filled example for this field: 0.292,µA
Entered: 45,µA
